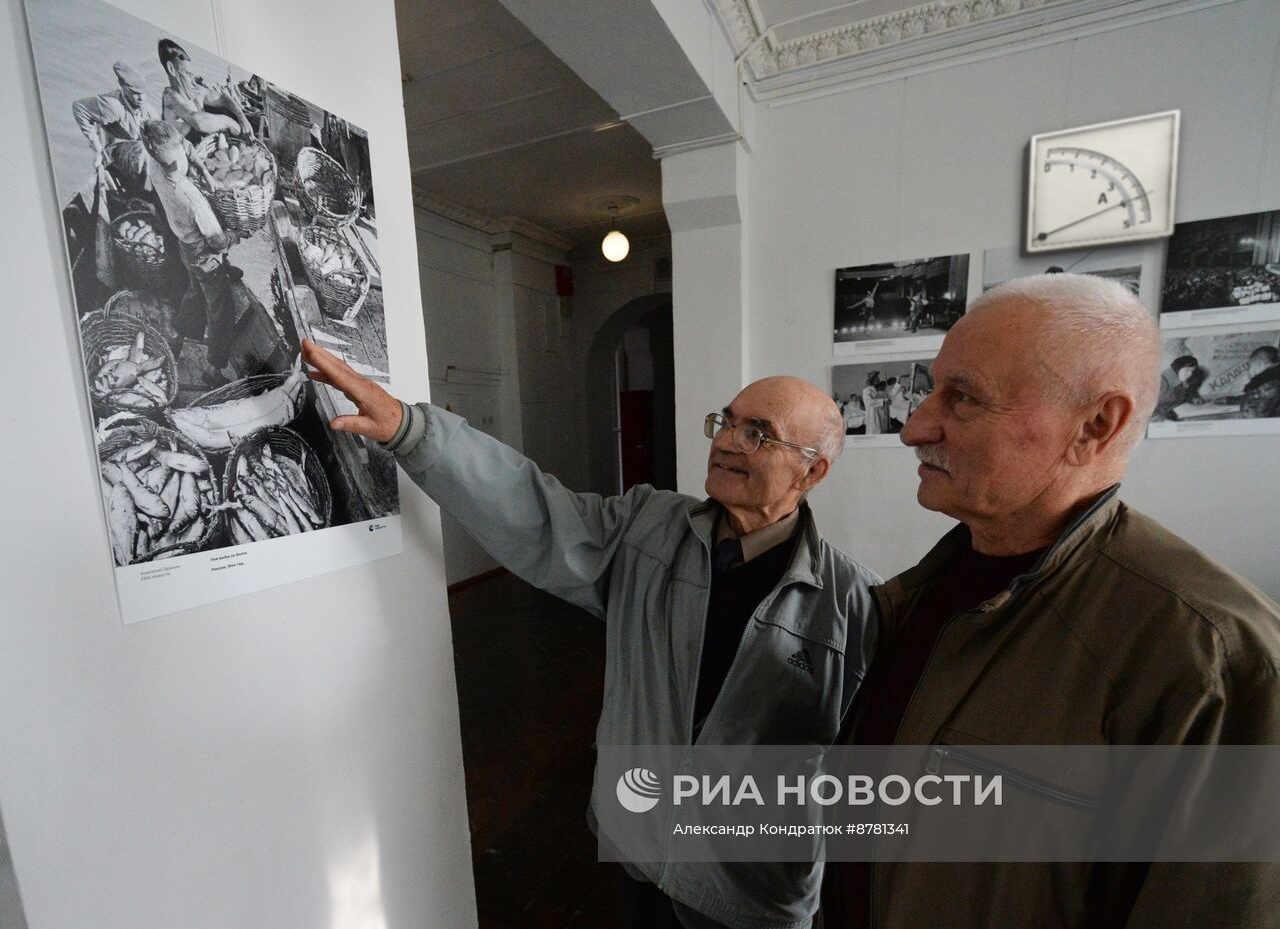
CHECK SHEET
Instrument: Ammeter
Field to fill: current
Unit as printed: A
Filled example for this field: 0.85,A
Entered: 4,A
